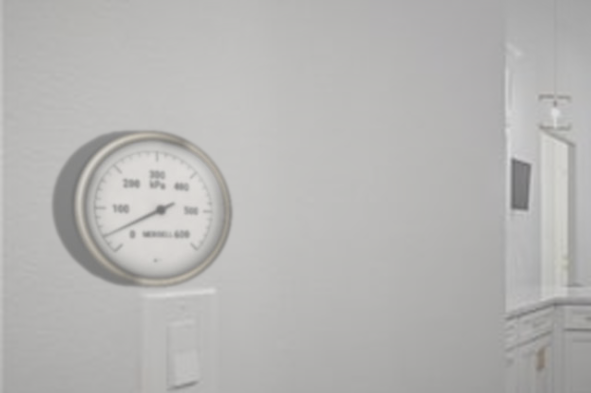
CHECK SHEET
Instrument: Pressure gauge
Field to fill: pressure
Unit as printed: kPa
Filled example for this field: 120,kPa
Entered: 40,kPa
